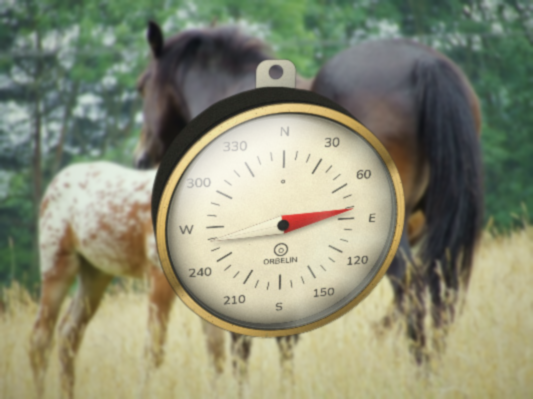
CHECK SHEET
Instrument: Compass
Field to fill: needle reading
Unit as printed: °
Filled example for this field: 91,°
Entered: 80,°
